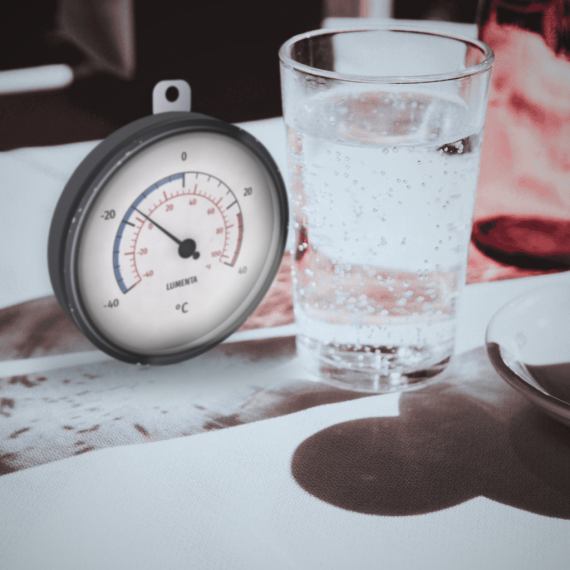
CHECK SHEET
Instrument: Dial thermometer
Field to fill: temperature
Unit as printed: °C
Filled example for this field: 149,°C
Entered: -16,°C
